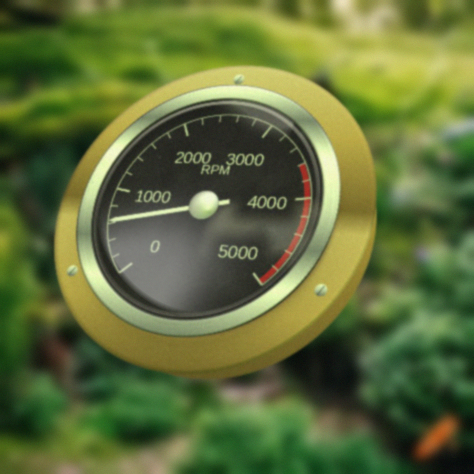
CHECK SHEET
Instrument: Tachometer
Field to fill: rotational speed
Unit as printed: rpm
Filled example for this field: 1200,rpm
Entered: 600,rpm
